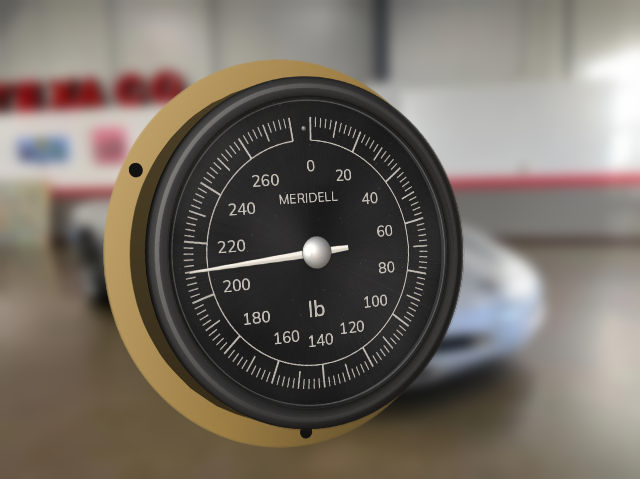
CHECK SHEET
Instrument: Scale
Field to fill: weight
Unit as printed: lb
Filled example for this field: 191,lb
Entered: 210,lb
